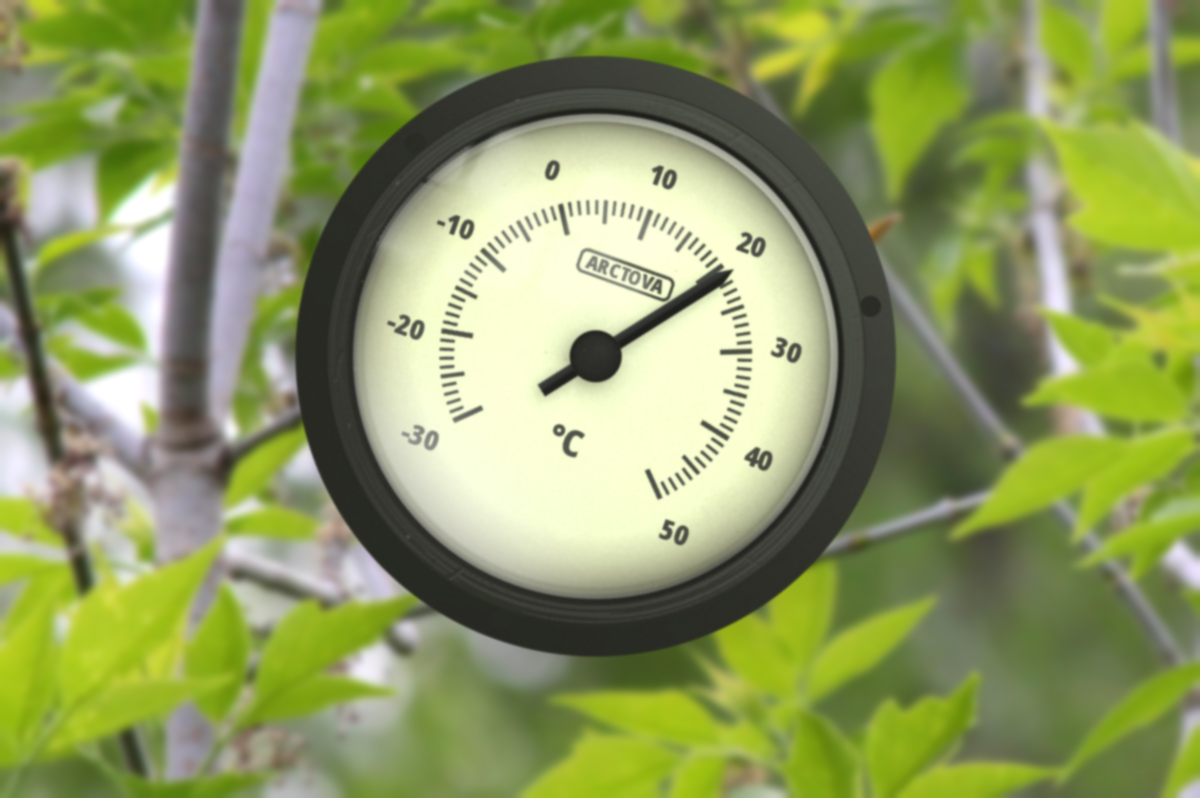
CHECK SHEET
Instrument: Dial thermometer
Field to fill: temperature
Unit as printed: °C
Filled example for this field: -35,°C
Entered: 21,°C
